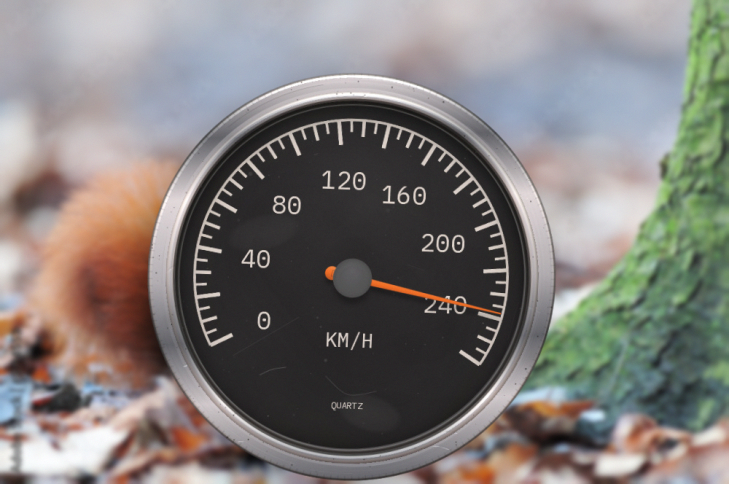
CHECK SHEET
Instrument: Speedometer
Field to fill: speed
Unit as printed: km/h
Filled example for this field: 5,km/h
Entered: 237.5,km/h
